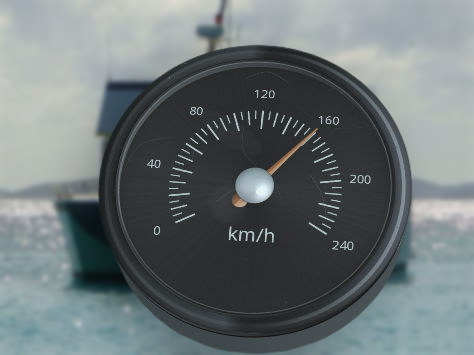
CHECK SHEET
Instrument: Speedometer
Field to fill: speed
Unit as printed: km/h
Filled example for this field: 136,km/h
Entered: 160,km/h
